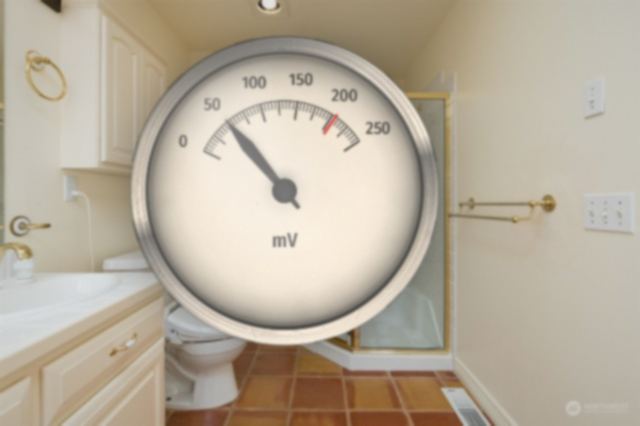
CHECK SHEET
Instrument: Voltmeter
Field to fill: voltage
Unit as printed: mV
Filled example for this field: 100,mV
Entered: 50,mV
